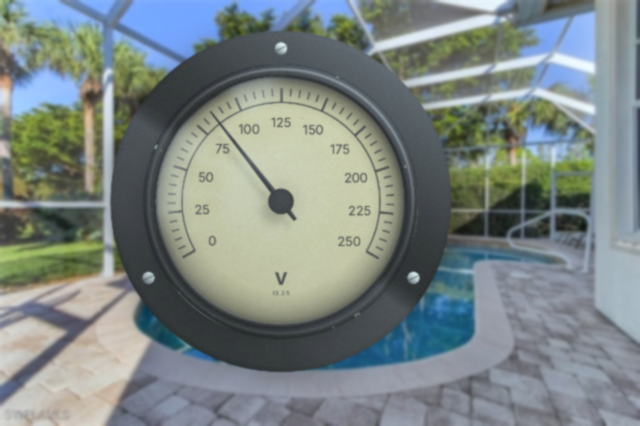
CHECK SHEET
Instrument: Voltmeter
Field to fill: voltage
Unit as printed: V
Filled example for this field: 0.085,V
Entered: 85,V
